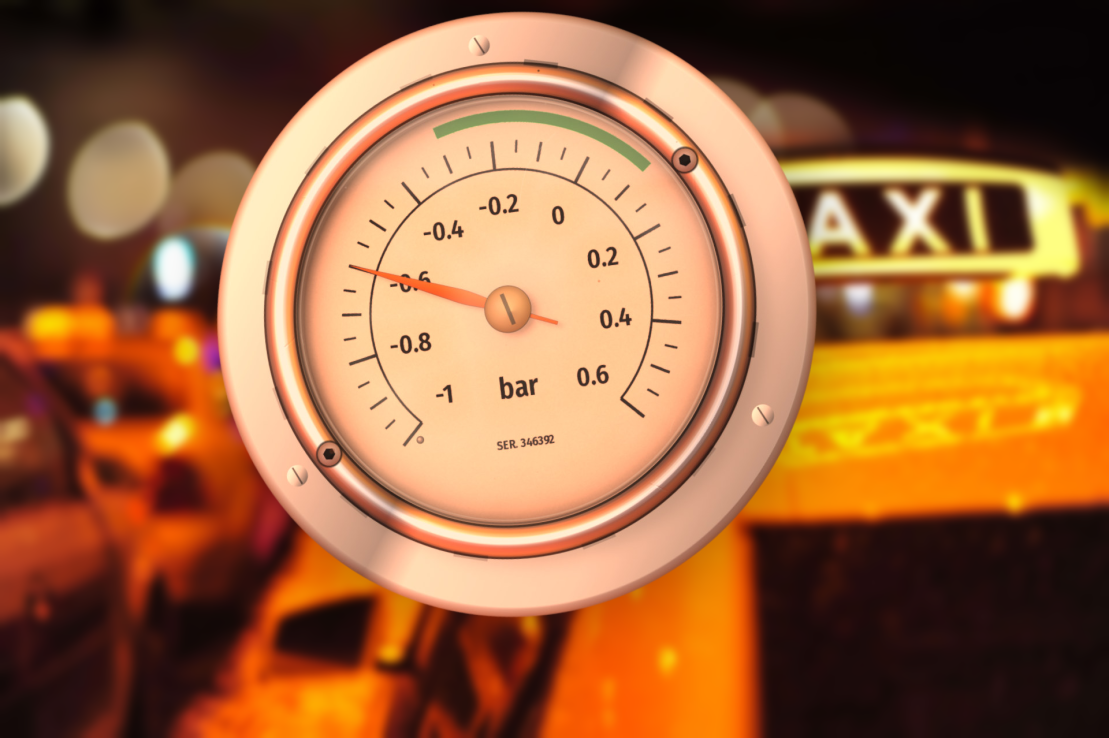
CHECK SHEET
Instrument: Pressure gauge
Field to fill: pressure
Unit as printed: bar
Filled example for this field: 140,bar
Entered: -0.6,bar
